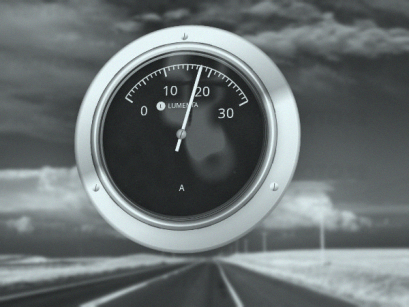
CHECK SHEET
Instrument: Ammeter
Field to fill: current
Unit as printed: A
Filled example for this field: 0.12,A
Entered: 18,A
